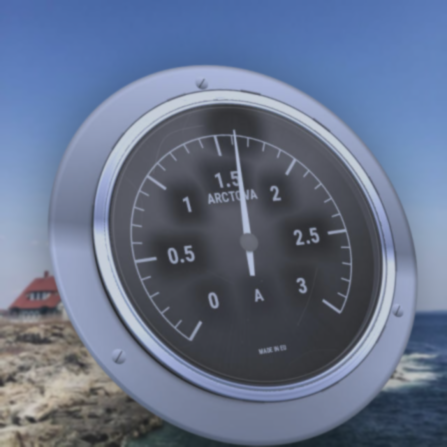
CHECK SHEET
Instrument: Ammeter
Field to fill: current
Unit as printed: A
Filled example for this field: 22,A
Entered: 1.6,A
